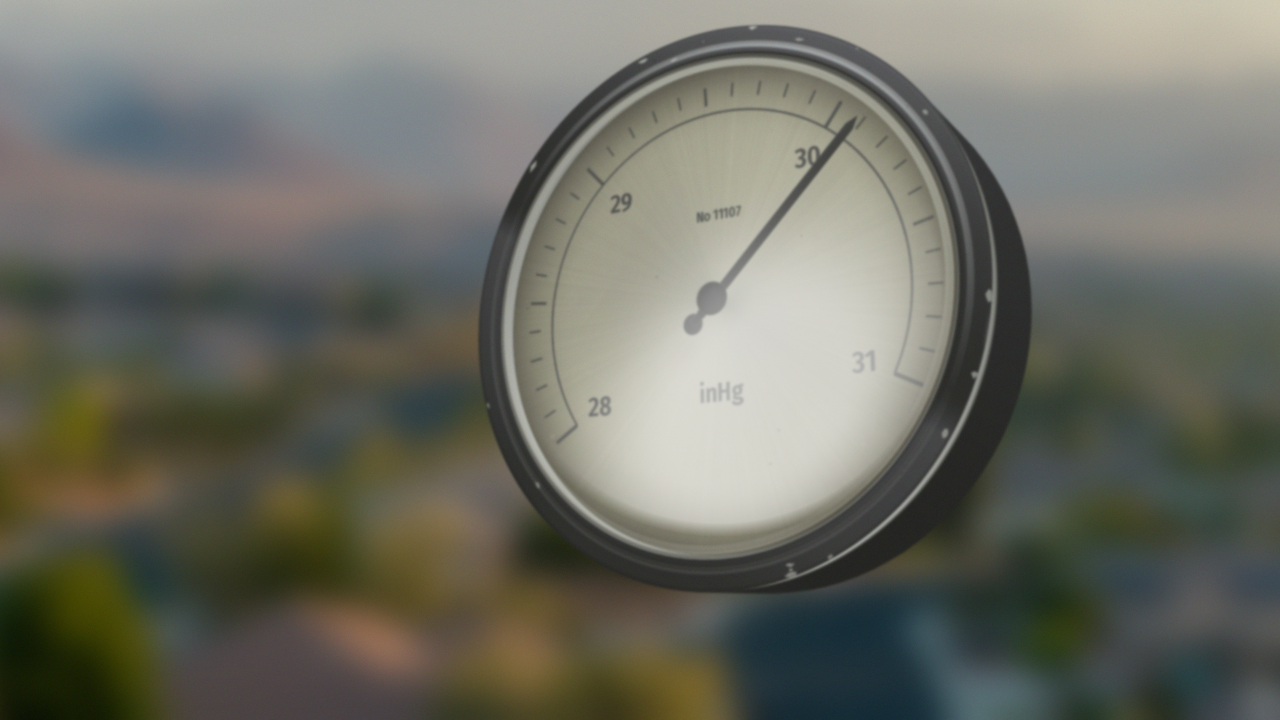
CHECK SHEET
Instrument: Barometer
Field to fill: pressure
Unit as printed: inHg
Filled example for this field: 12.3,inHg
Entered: 30.1,inHg
